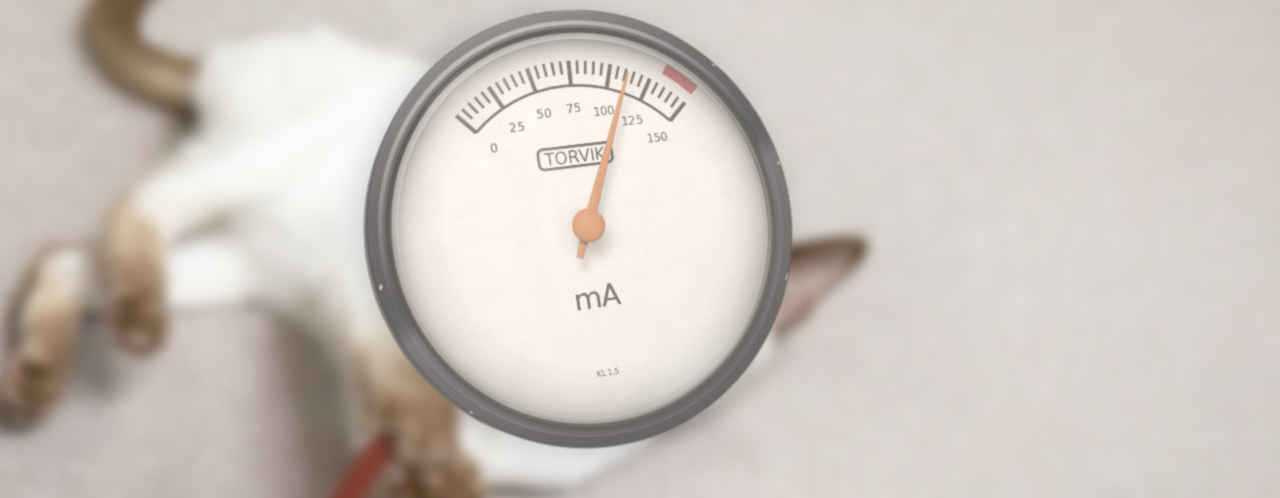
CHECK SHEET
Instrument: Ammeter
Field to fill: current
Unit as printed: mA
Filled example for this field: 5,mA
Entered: 110,mA
